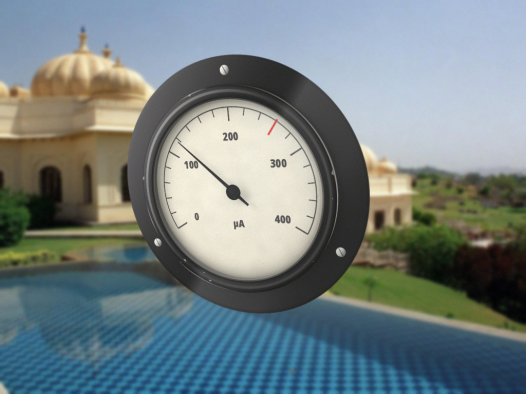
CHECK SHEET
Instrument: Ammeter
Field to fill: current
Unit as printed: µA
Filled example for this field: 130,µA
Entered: 120,µA
